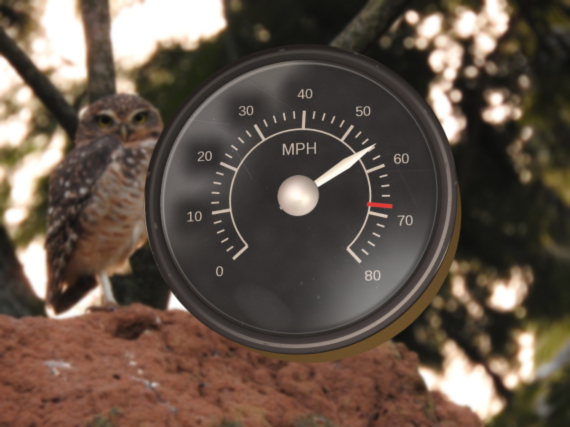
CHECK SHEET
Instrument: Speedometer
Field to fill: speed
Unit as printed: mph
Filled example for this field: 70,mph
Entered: 56,mph
